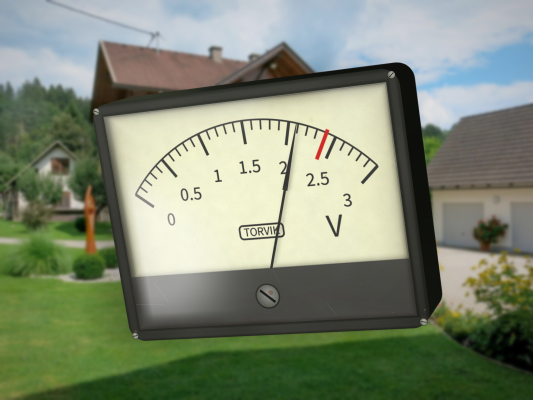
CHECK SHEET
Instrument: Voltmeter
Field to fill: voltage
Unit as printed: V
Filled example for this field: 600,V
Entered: 2.1,V
